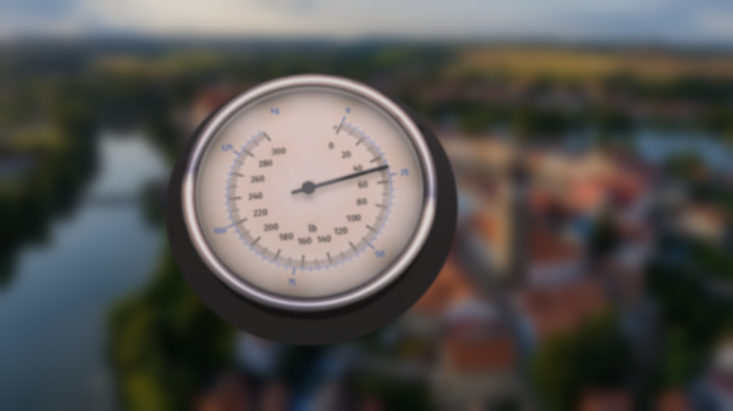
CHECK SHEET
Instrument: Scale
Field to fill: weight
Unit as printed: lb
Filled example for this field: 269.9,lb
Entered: 50,lb
